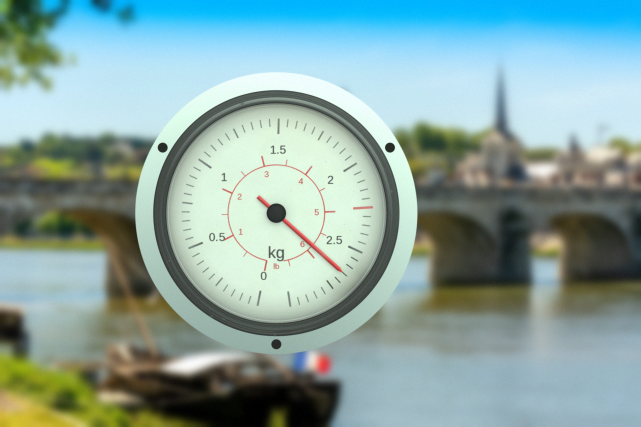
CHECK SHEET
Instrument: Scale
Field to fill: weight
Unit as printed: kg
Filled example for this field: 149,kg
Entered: 2.65,kg
